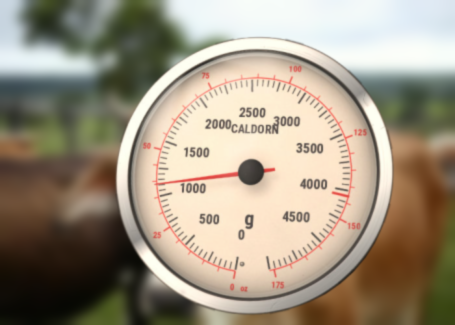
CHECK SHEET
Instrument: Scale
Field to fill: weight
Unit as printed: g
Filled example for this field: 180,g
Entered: 1100,g
